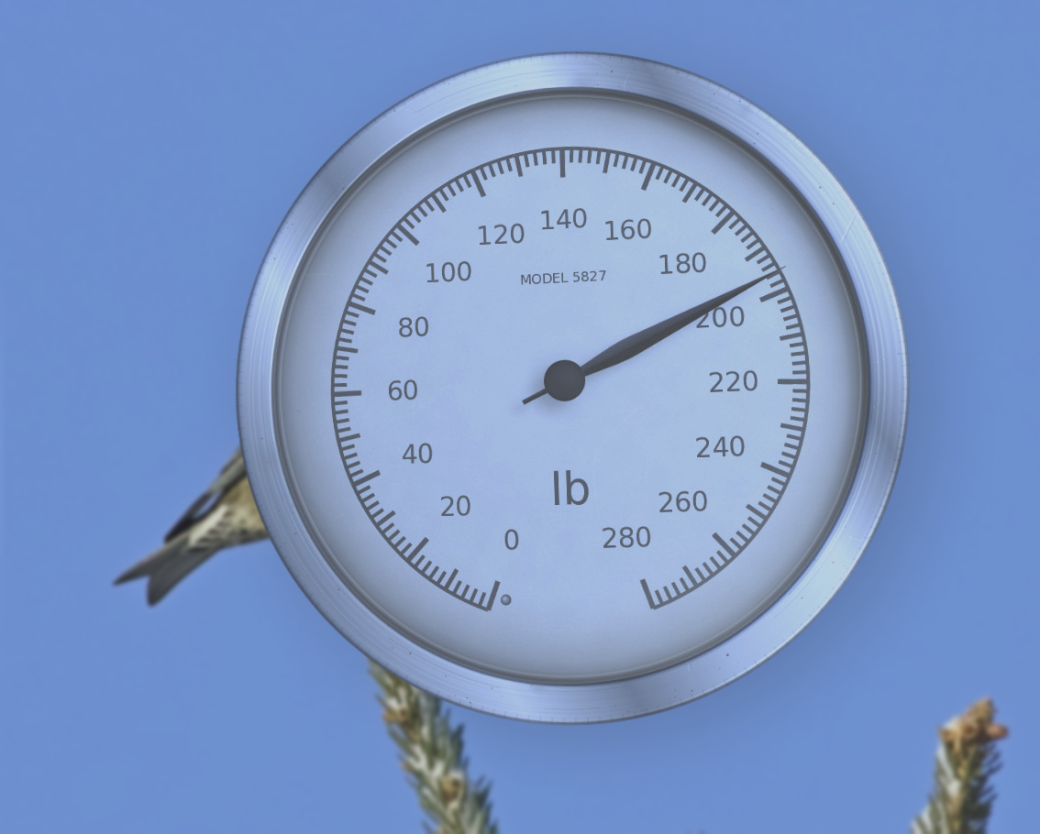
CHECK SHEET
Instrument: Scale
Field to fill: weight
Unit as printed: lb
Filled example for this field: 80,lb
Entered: 196,lb
